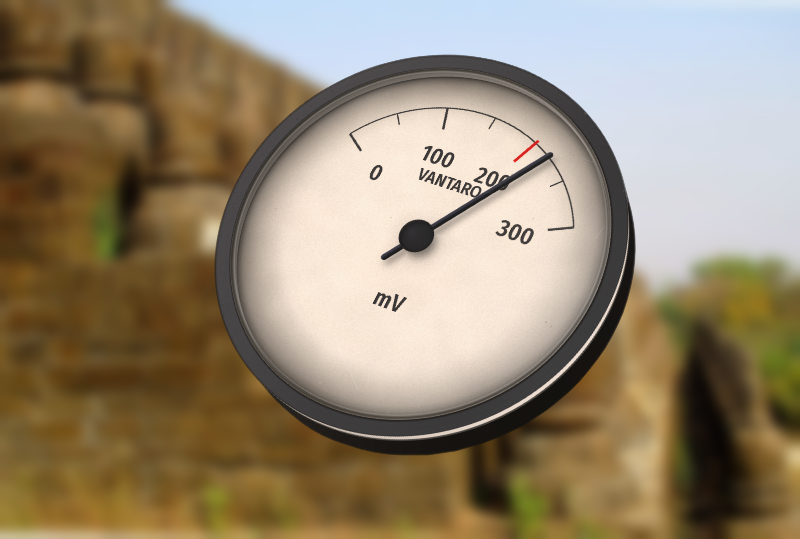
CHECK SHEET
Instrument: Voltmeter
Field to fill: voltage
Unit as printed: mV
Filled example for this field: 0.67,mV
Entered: 225,mV
